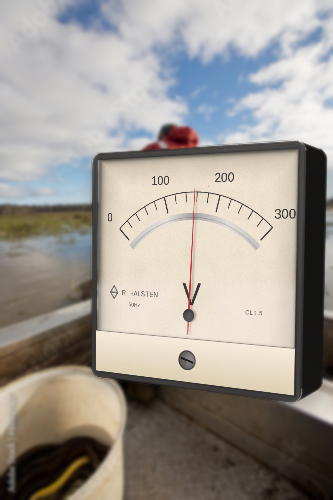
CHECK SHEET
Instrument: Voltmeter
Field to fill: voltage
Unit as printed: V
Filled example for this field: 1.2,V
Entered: 160,V
